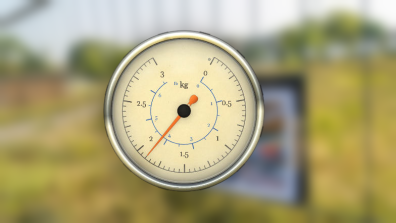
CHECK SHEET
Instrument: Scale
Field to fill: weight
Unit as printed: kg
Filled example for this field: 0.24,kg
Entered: 1.9,kg
